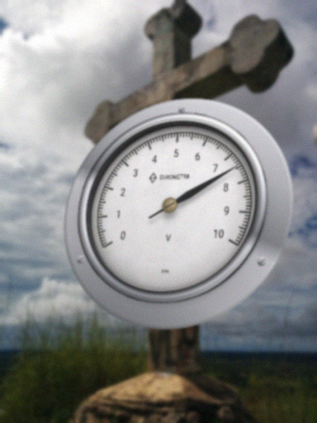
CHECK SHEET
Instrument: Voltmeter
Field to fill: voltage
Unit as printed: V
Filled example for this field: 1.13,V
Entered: 7.5,V
